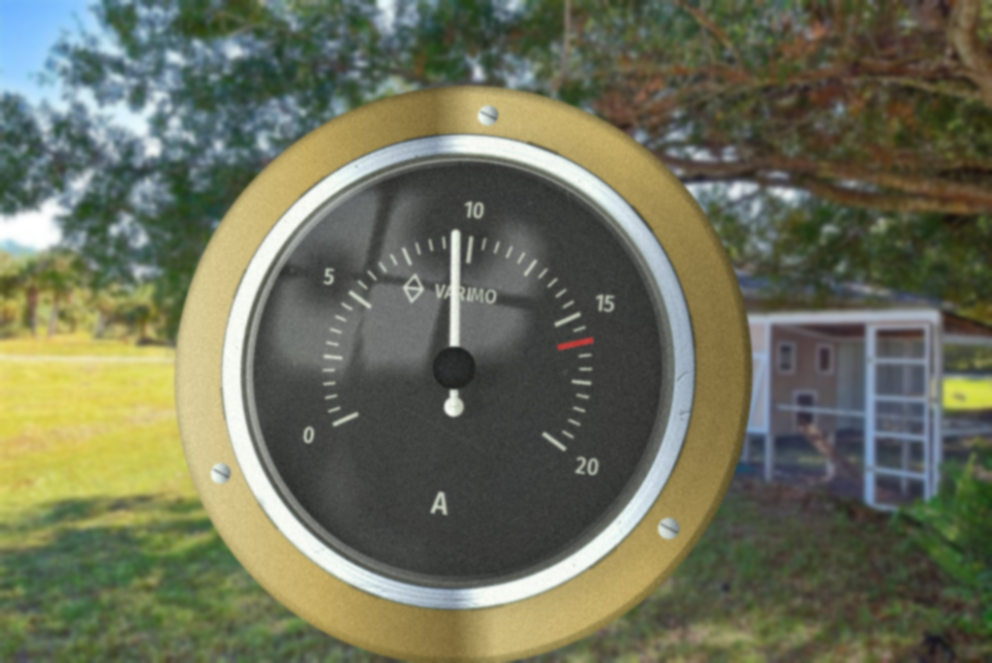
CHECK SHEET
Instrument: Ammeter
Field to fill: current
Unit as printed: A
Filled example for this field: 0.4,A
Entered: 9.5,A
